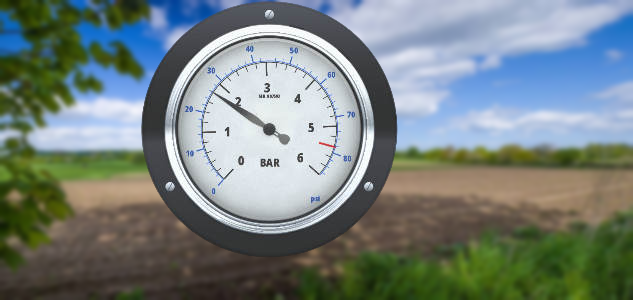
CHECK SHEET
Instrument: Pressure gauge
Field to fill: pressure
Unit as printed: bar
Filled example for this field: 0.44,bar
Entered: 1.8,bar
